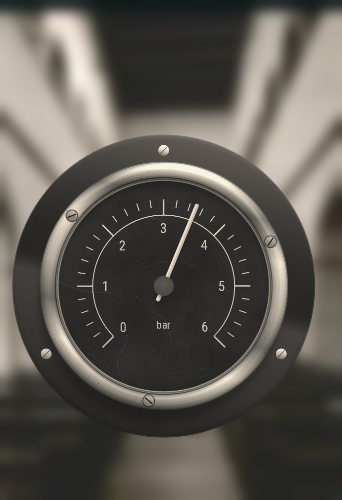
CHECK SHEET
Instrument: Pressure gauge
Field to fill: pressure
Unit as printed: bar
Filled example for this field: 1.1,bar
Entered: 3.5,bar
